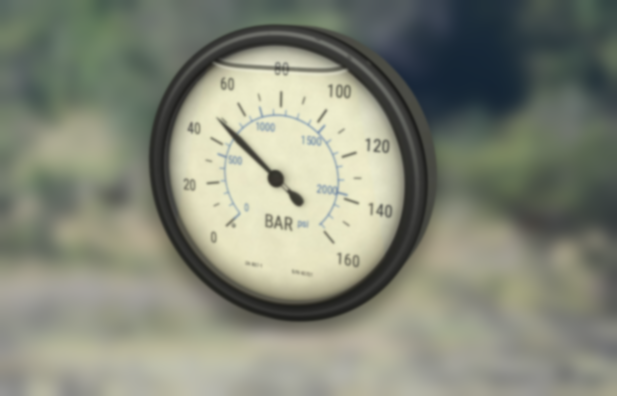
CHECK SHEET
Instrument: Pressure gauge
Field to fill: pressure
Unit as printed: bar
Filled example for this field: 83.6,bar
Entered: 50,bar
